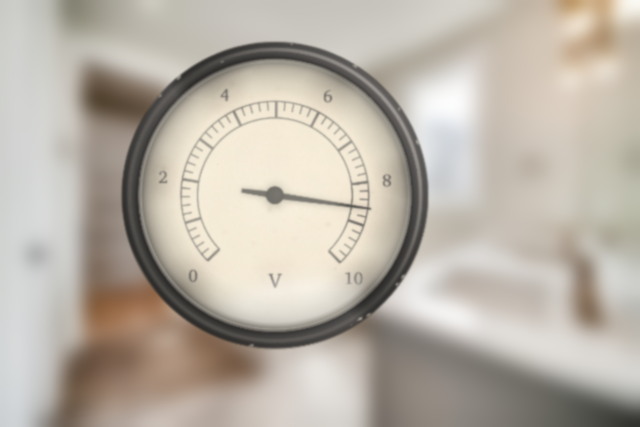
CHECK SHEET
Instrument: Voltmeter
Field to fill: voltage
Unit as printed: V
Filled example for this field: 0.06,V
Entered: 8.6,V
